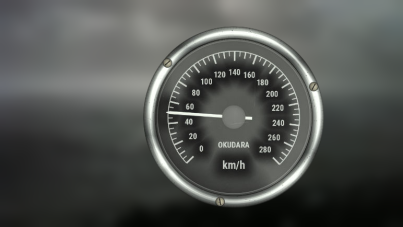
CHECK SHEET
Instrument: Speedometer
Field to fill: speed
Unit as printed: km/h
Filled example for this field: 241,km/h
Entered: 50,km/h
